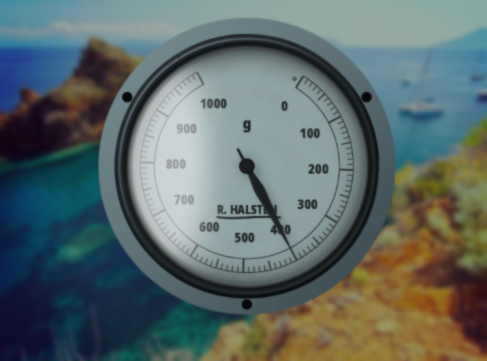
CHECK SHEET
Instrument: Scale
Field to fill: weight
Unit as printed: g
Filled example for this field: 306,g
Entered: 400,g
